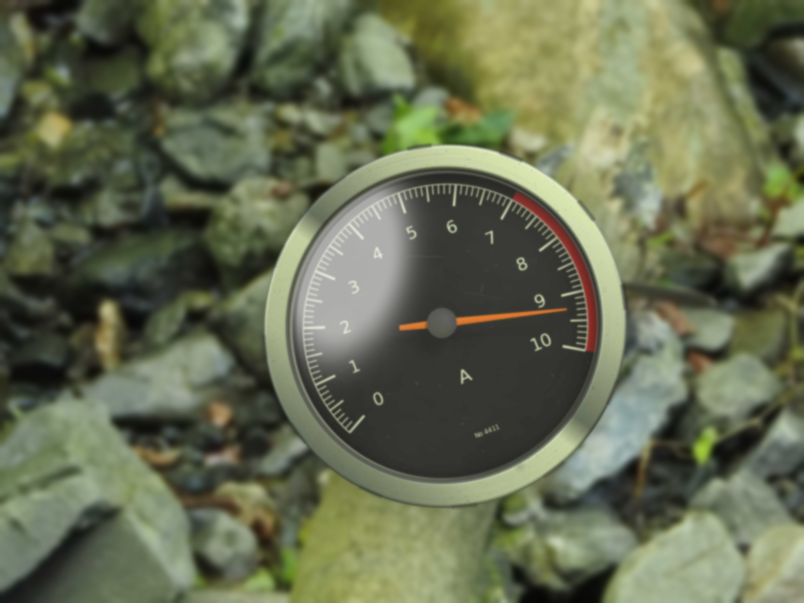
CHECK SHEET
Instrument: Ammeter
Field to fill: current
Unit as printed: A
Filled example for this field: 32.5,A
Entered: 9.3,A
